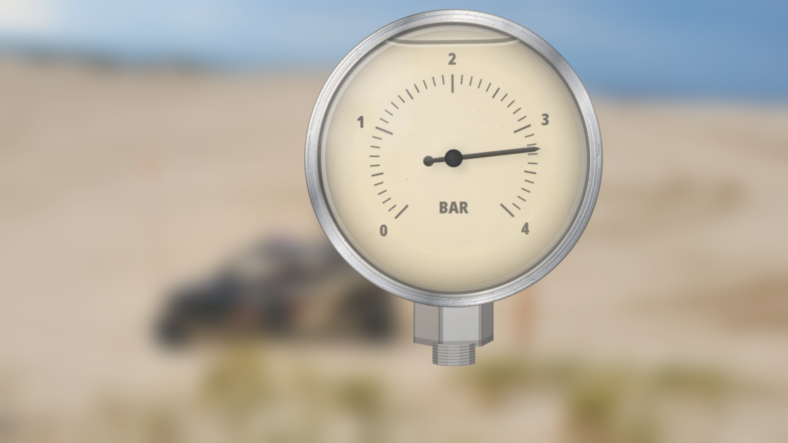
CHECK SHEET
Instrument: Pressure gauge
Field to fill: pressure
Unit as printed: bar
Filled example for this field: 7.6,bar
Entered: 3.25,bar
